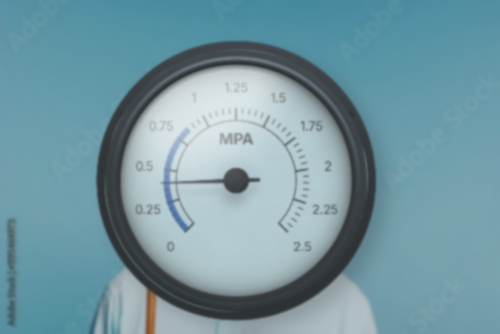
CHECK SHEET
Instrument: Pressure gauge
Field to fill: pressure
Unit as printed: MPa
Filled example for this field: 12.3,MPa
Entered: 0.4,MPa
